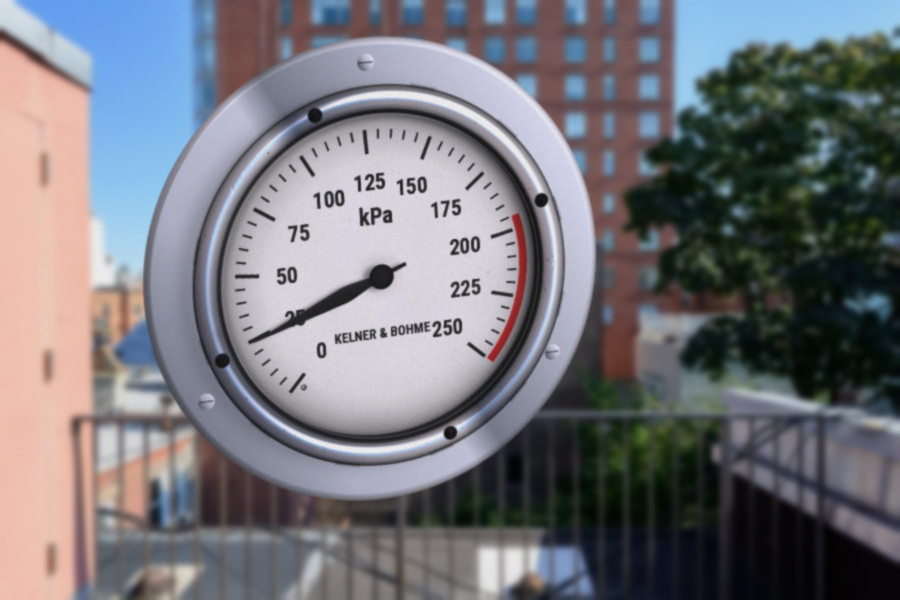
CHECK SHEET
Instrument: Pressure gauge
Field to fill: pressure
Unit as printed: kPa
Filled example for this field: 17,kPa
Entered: 25,kPa
